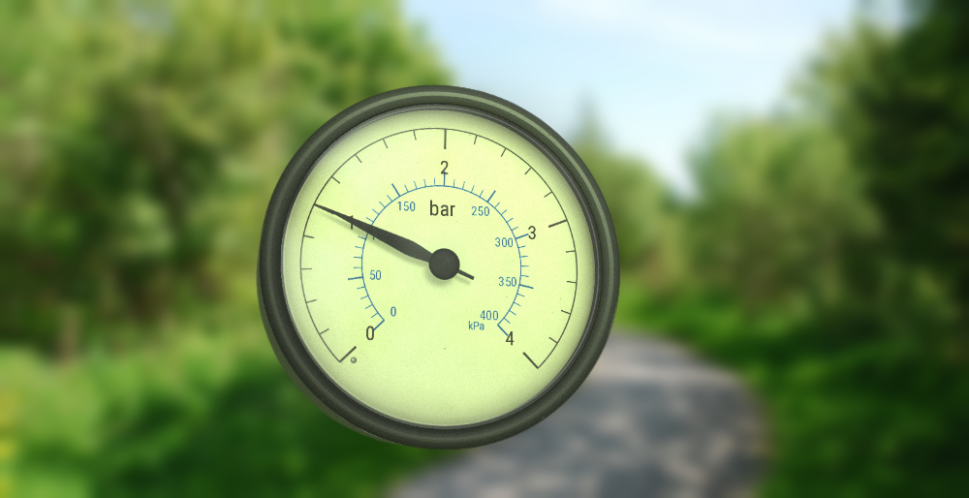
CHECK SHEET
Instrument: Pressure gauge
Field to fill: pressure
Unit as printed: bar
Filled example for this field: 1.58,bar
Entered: 1,bar
